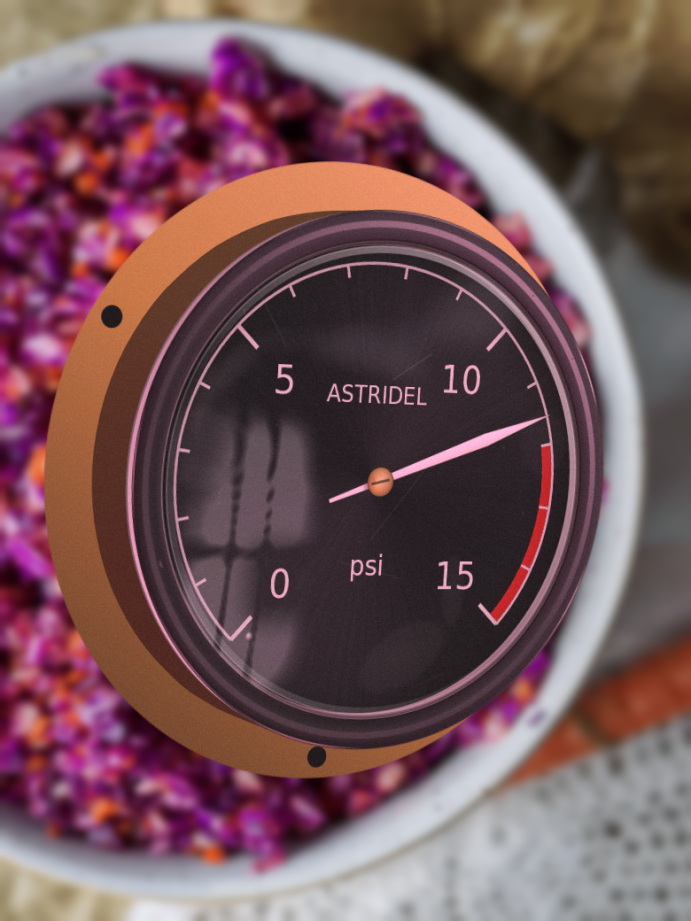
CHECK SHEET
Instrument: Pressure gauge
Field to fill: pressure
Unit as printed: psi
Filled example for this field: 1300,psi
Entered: 11.5,psi
